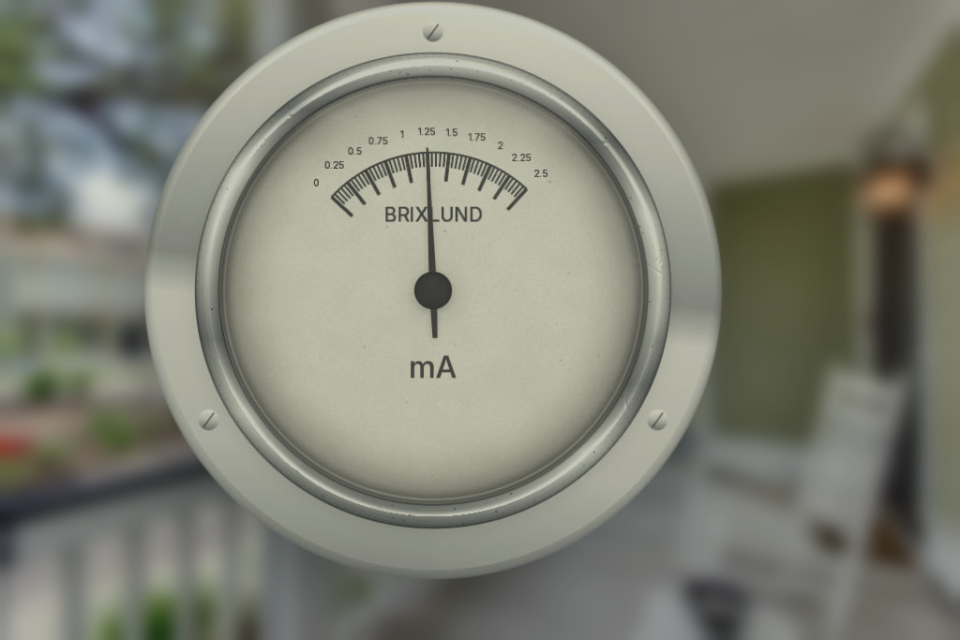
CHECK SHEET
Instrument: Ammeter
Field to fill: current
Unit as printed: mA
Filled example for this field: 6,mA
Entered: 1.25,mA
